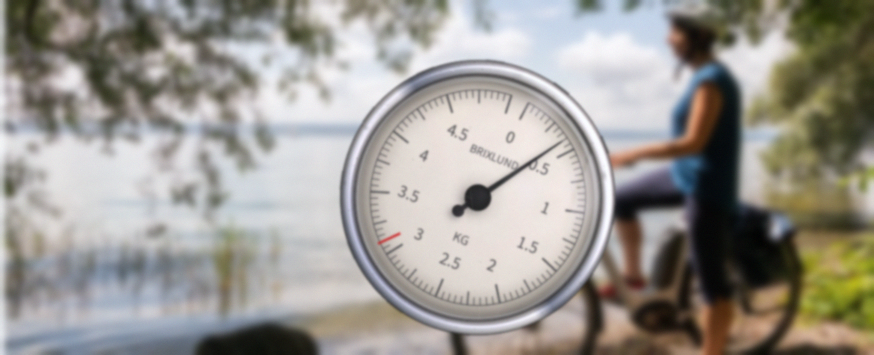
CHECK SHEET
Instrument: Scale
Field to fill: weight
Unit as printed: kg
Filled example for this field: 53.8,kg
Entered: 0.4,kg
